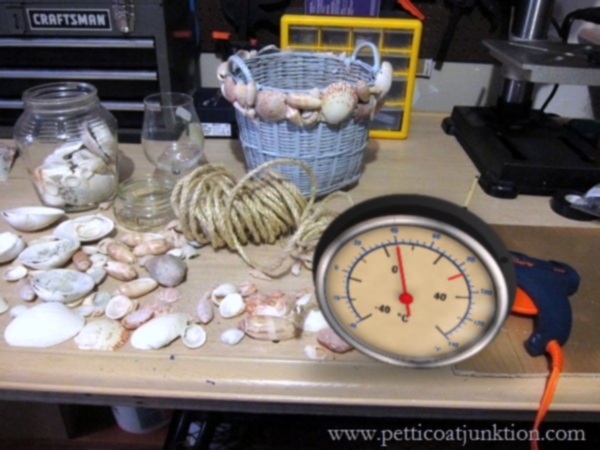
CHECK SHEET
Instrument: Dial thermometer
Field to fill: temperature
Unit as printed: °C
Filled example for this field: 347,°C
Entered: 5,°C
